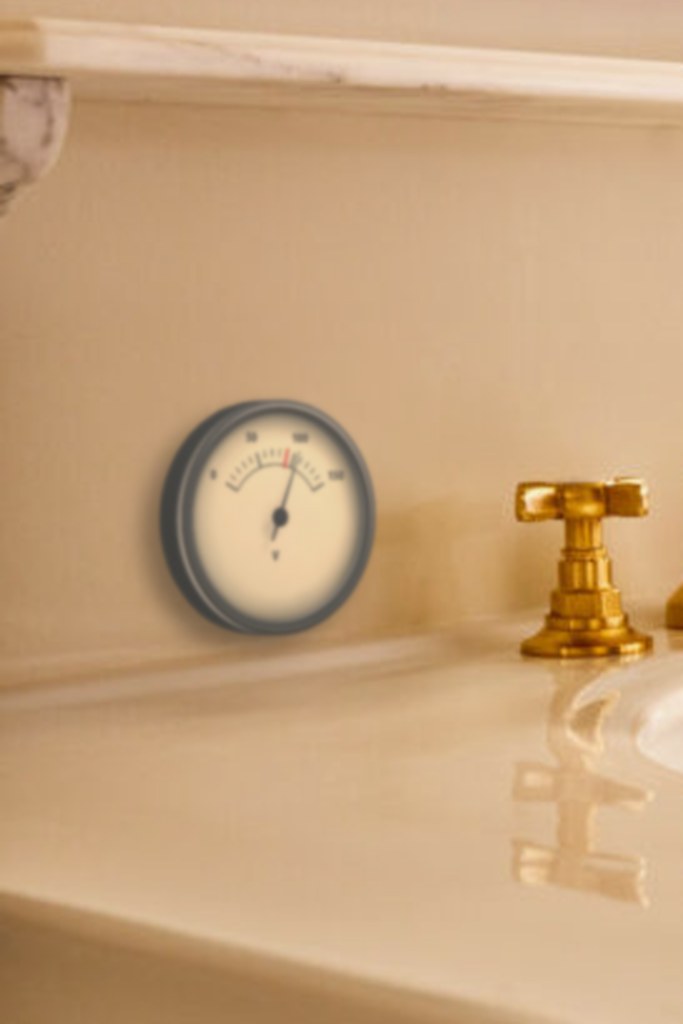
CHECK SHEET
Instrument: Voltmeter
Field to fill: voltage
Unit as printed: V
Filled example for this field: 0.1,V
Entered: 100,V
